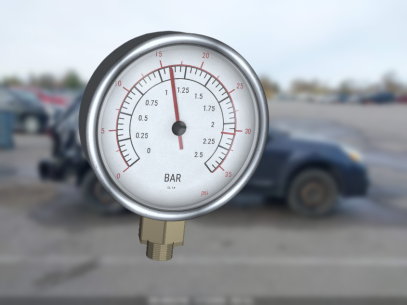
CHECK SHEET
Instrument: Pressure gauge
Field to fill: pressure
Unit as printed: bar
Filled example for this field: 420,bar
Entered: 1.1,bar
